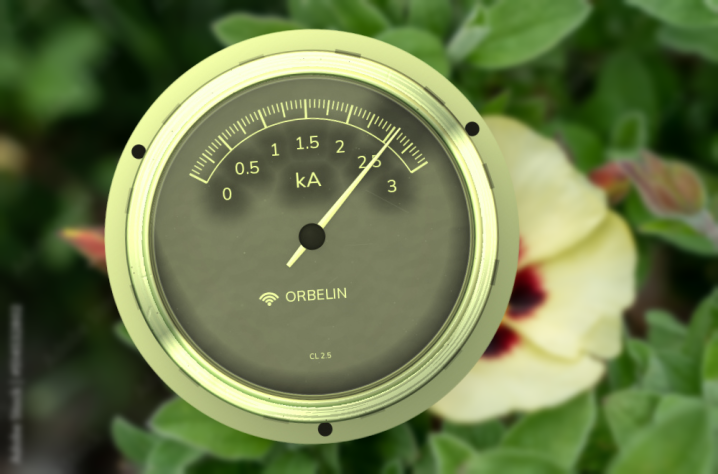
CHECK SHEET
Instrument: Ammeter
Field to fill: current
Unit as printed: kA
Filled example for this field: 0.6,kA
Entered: 2.55,kA
